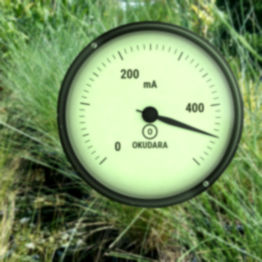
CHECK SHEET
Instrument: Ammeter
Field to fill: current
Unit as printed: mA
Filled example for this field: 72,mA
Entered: 450,mA
